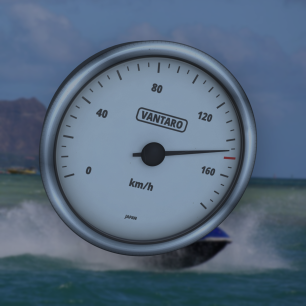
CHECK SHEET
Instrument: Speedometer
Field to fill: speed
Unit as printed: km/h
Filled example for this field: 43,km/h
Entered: 145,km/h
